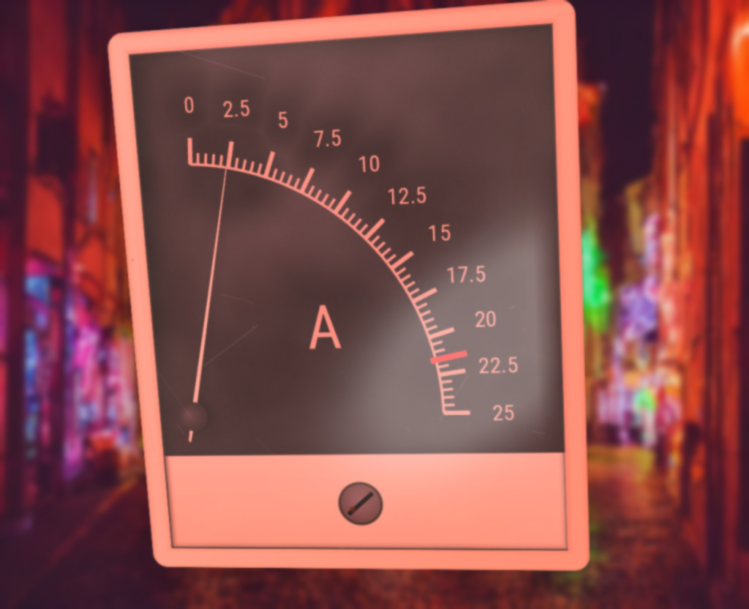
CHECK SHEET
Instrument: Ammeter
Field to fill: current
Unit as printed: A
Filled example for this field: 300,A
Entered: 2.5,A
